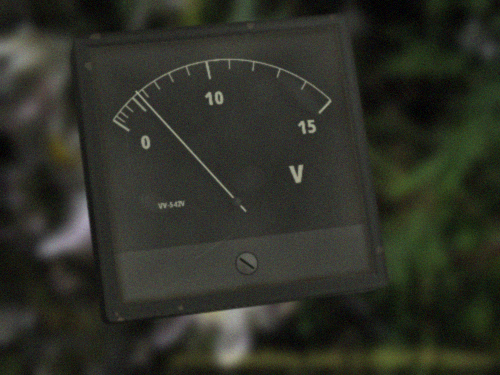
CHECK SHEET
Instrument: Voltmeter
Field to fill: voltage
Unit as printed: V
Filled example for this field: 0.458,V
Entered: 5.5,V
